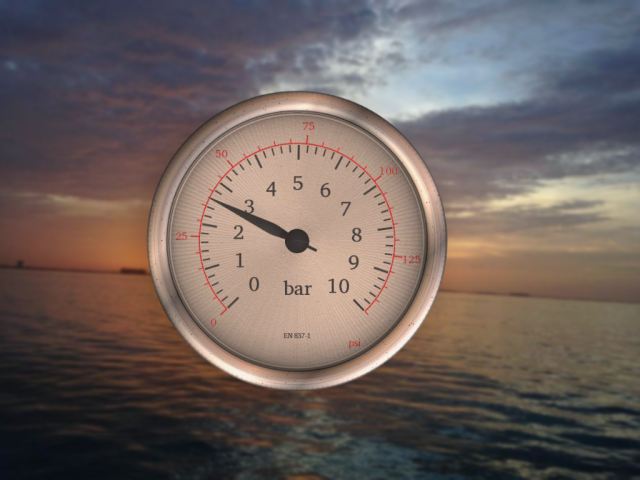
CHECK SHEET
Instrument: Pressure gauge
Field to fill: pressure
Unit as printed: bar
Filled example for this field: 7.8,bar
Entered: 2.6,bar
